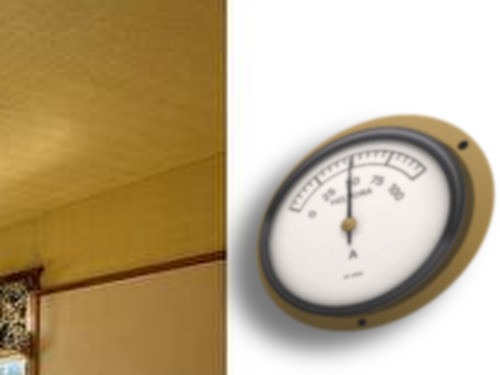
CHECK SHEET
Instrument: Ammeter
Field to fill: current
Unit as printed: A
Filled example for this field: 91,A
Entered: 50,A
